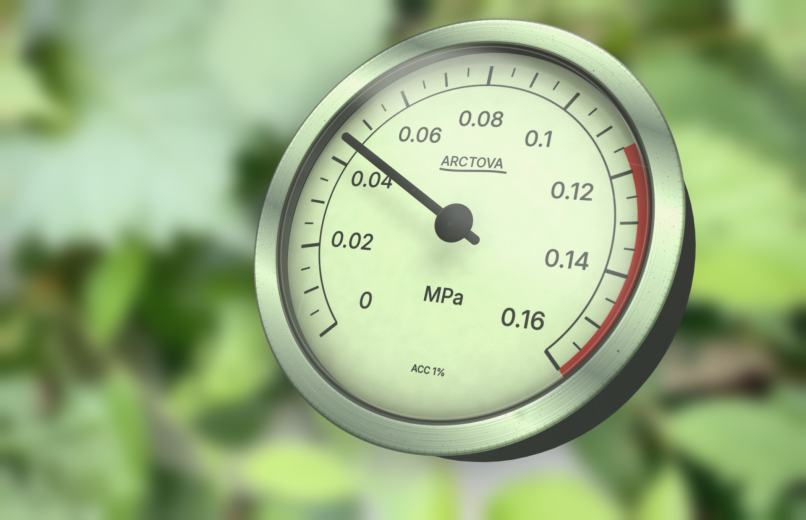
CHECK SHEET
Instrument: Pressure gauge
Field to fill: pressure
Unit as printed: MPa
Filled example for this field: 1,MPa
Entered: 0.045,MPa
